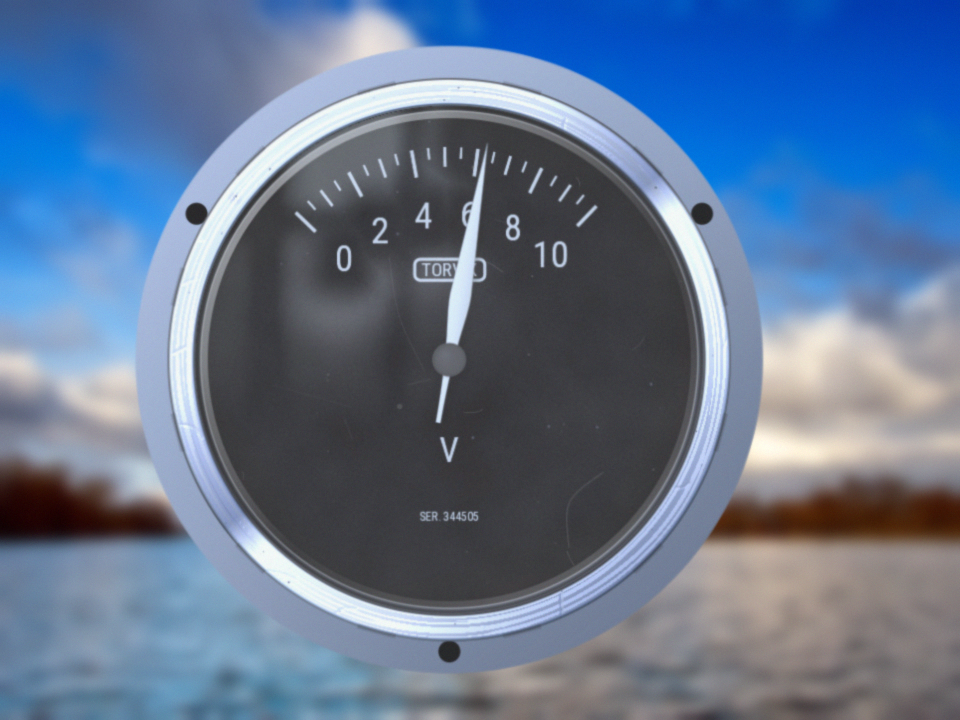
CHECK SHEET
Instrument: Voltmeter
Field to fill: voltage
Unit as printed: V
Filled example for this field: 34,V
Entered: 6.25,V
